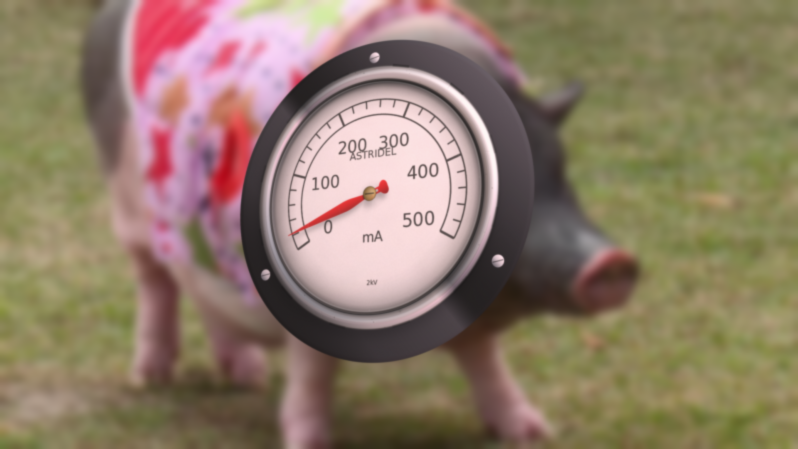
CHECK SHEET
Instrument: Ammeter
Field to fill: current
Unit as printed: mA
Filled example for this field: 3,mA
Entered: 20,mA
